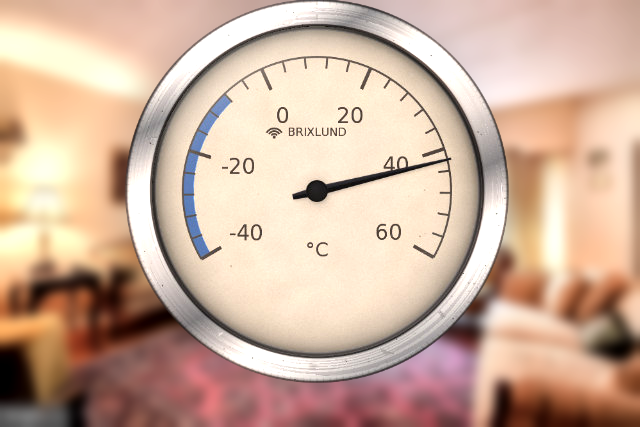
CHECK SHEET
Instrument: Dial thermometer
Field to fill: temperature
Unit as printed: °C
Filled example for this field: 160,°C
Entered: 42,°C
